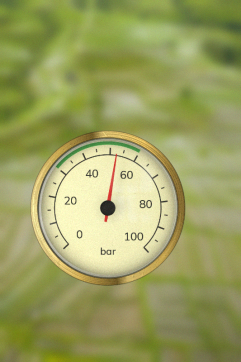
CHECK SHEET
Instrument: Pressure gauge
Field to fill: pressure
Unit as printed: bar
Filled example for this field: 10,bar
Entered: 52.5,bar
